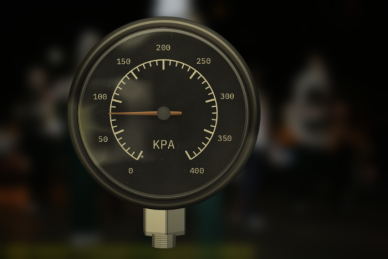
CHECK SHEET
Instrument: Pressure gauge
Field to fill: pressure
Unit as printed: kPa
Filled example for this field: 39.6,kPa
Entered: 80,kPa
